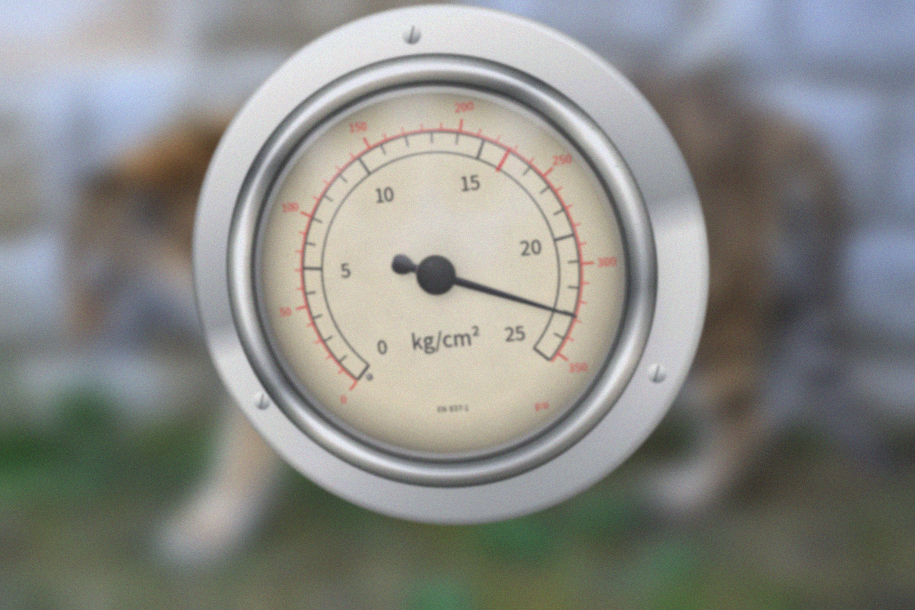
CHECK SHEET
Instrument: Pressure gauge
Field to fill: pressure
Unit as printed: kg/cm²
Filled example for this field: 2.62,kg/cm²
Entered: 23,kg/cm²
